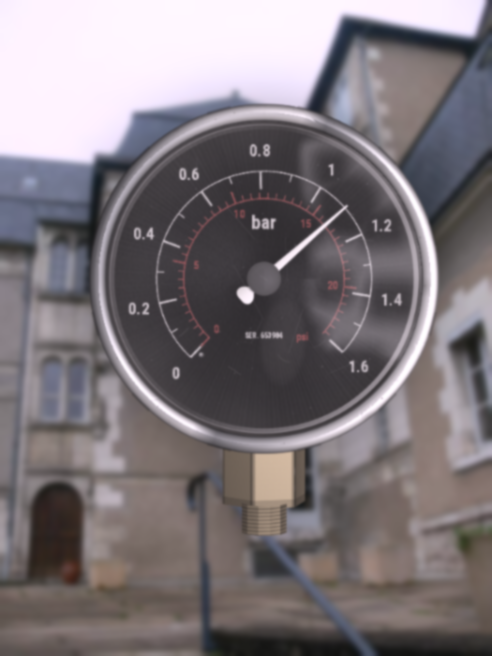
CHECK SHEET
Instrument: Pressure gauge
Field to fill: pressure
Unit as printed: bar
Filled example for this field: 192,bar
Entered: 1.1,bar
